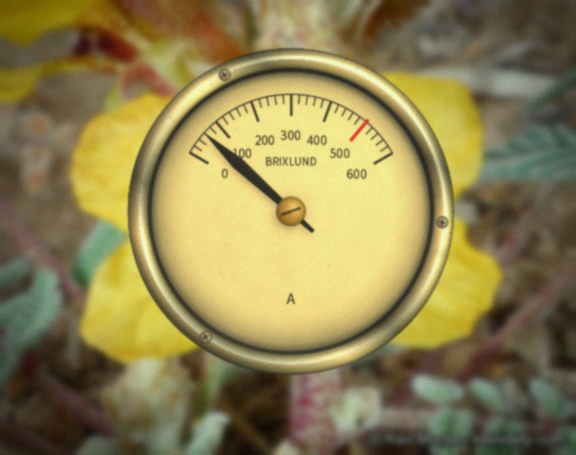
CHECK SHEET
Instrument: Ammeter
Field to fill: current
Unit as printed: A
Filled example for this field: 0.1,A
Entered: 60,A
